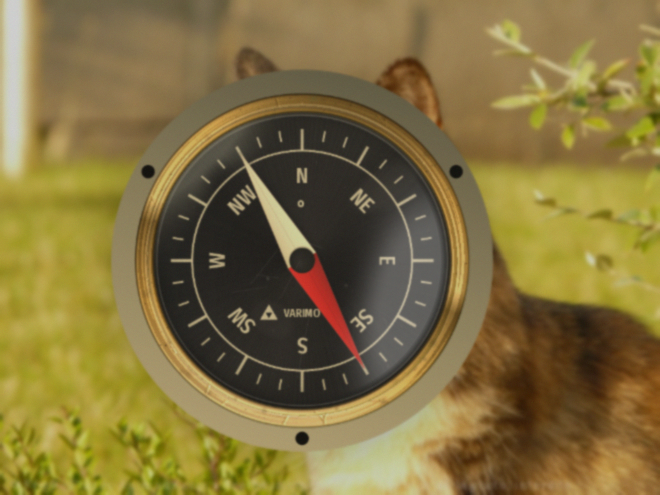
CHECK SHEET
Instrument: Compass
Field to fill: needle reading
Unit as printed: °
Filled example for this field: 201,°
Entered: 150,°
